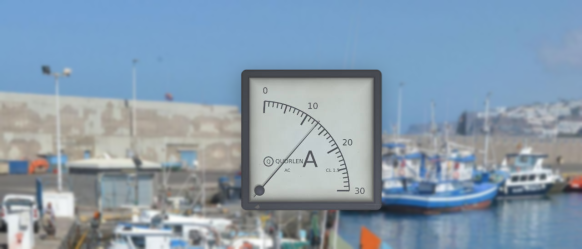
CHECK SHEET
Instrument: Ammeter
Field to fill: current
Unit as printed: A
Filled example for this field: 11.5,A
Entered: 13,A
